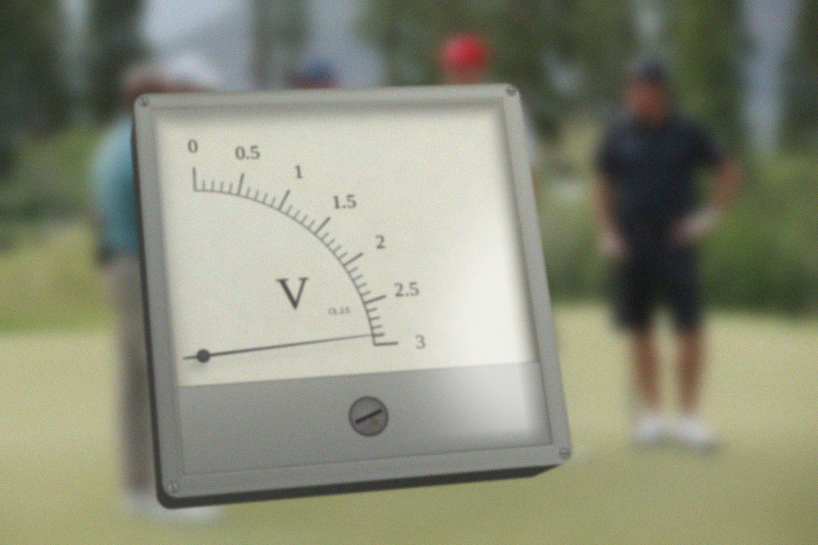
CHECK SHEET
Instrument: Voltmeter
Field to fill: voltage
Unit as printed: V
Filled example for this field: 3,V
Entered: 2.9,V
